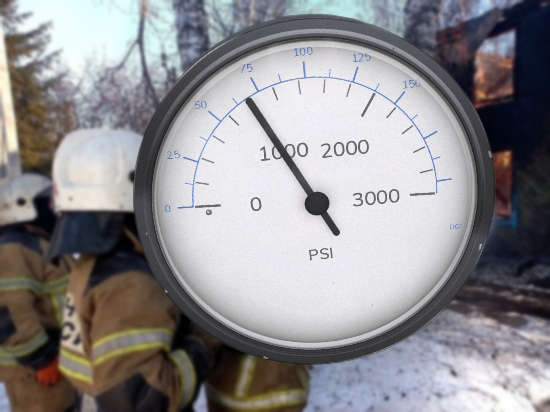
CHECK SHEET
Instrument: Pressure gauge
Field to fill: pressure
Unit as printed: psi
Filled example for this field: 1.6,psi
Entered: 1000,psi
